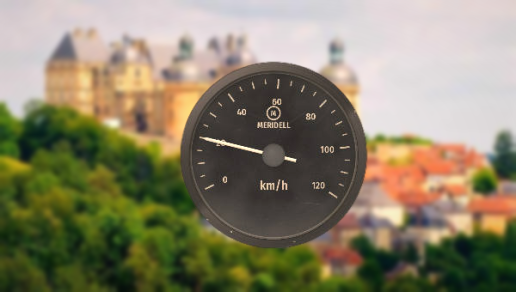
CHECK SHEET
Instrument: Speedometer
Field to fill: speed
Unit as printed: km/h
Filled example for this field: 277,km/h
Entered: 20,km/h
